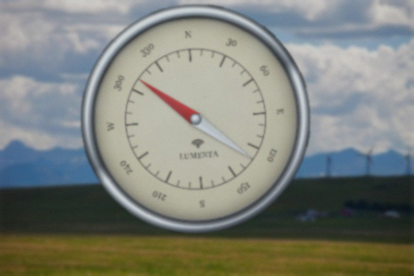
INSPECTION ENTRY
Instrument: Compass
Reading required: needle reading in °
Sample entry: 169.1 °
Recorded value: 310 °
